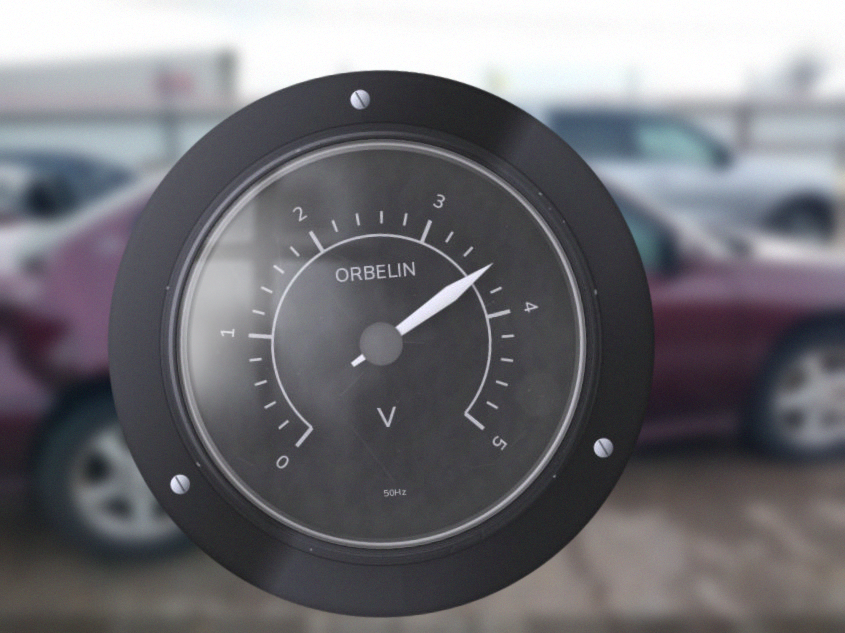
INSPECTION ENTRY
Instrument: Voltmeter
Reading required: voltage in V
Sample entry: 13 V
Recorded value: 3.6 V
